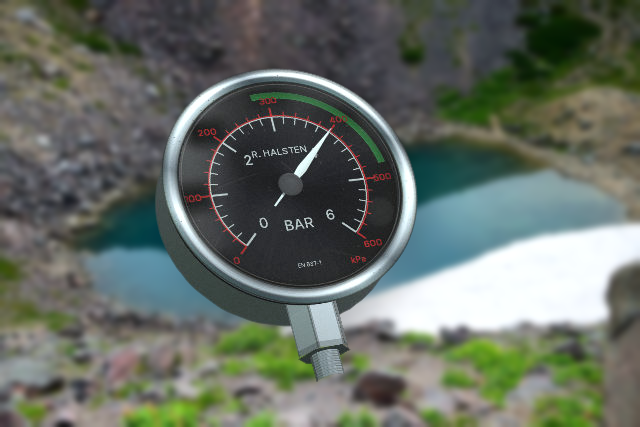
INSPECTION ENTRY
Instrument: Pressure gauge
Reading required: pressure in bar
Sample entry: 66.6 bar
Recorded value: 4 bar
